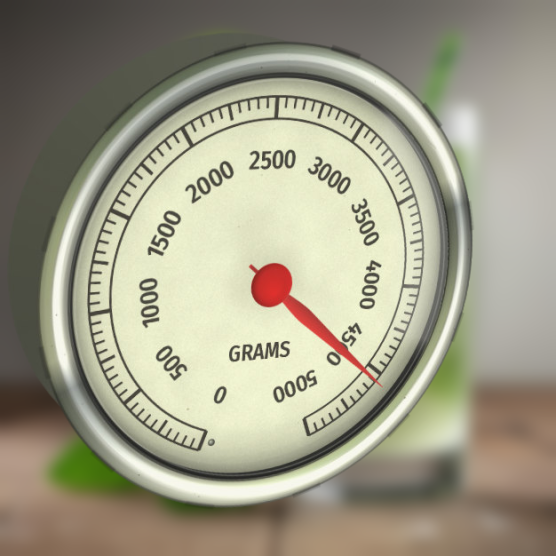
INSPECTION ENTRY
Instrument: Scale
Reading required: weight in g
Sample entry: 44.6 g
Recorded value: 4550 g
